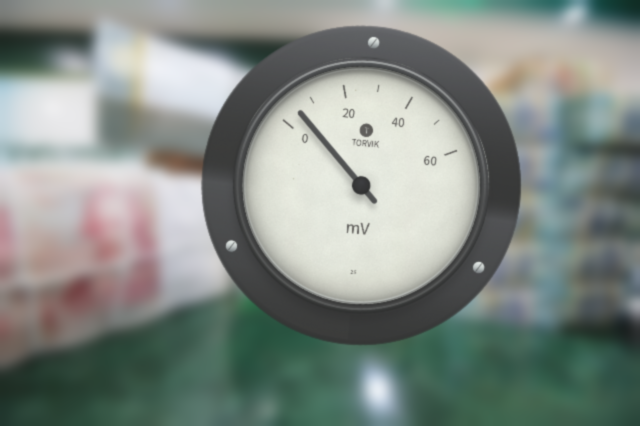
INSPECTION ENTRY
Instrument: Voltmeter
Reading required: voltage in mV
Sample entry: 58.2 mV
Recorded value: 5 mV
